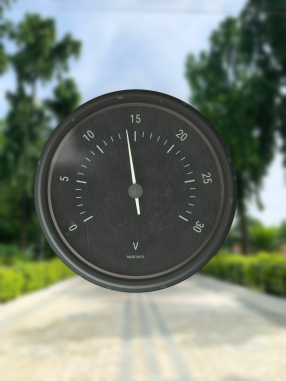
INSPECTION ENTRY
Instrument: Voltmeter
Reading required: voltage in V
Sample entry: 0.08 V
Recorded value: 14 V
